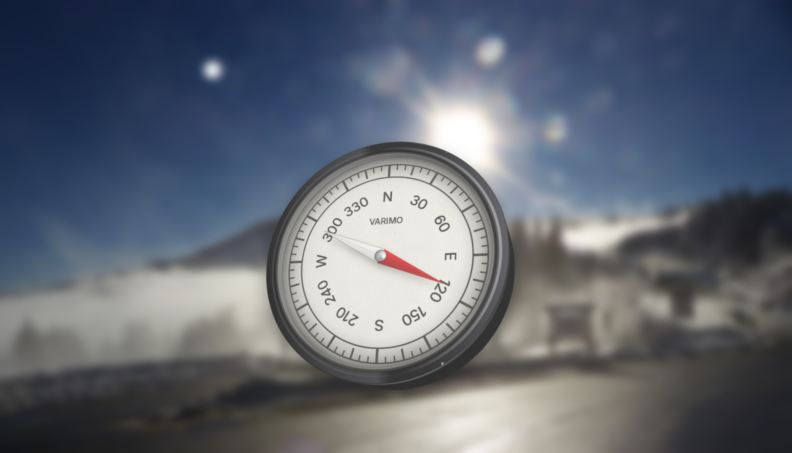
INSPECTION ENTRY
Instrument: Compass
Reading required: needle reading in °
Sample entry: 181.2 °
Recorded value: 115 °
